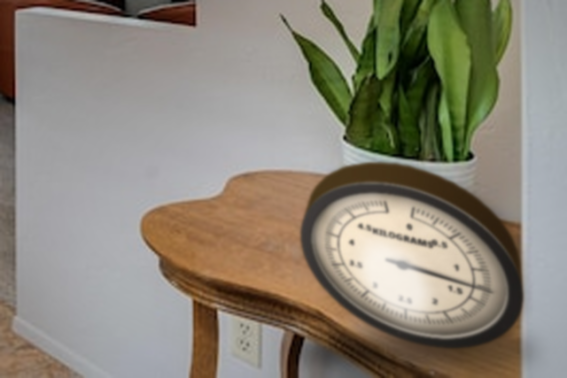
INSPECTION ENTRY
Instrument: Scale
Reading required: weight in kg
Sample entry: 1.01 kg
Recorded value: 1.25 kg
